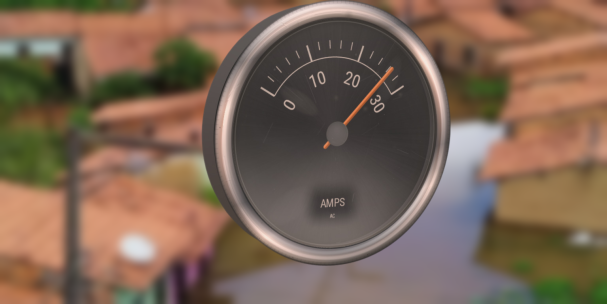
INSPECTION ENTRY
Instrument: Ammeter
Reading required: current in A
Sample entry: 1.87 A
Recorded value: 26 A
